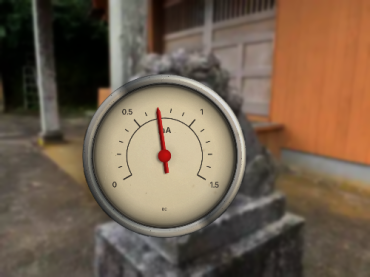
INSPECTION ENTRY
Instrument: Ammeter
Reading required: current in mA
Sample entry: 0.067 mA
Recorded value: 0.7 mA
